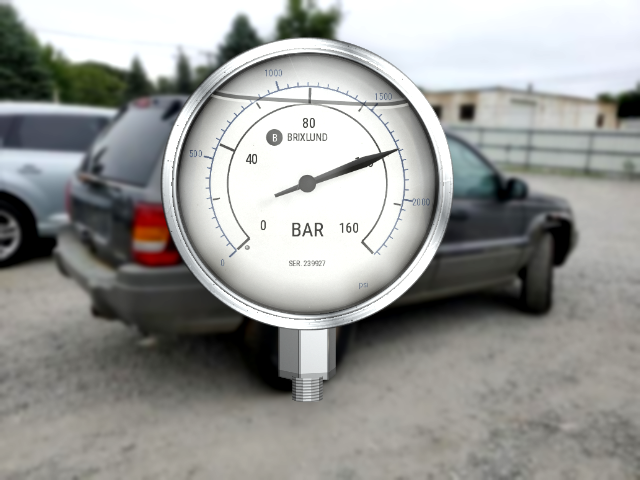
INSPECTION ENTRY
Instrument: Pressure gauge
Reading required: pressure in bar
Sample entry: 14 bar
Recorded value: 120 bar
